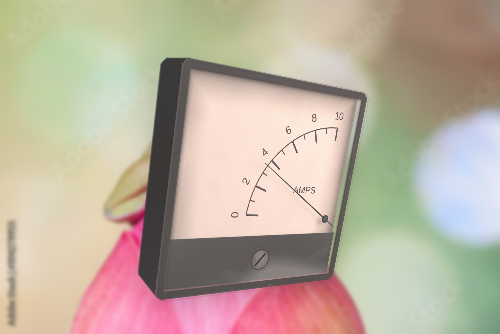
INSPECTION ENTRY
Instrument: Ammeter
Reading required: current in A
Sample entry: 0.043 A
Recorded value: 3.5 A
